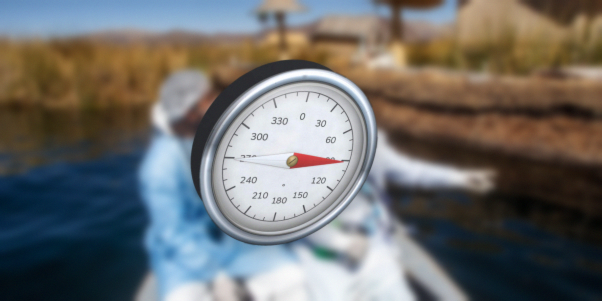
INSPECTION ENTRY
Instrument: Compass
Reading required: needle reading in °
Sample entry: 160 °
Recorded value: 90 °
